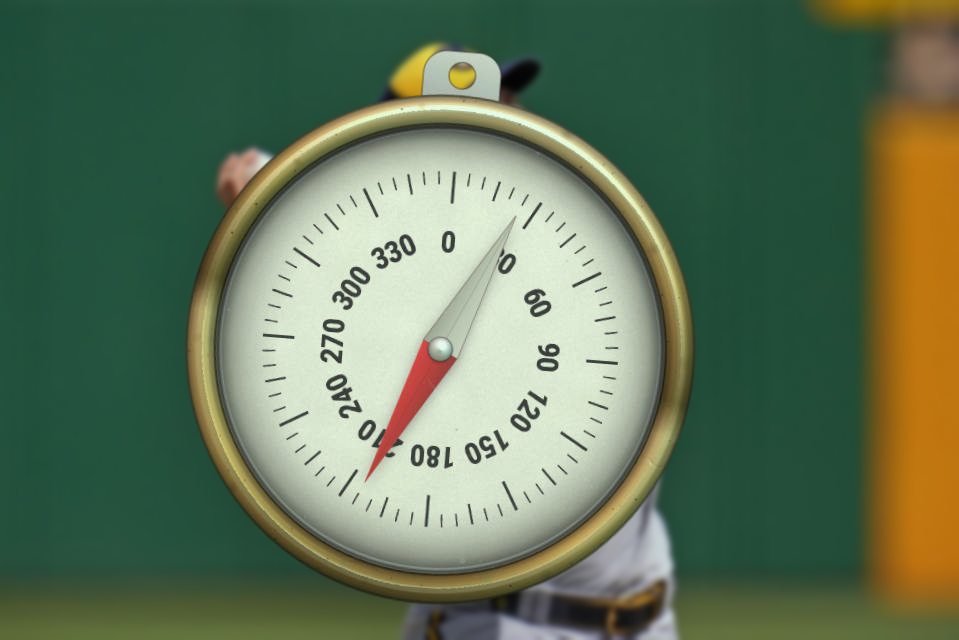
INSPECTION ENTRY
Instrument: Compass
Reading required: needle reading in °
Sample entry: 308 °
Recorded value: 205 °
